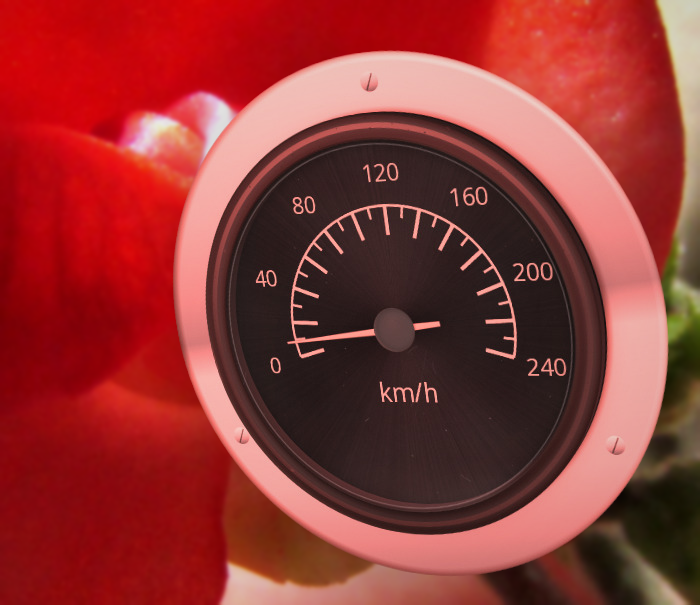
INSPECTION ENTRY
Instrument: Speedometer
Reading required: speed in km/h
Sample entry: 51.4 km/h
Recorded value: 10 km/h
